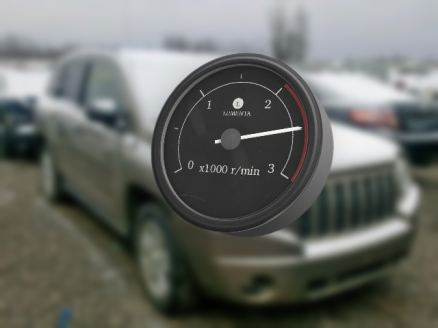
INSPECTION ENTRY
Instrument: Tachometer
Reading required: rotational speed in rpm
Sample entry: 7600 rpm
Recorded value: 2500 rpm
